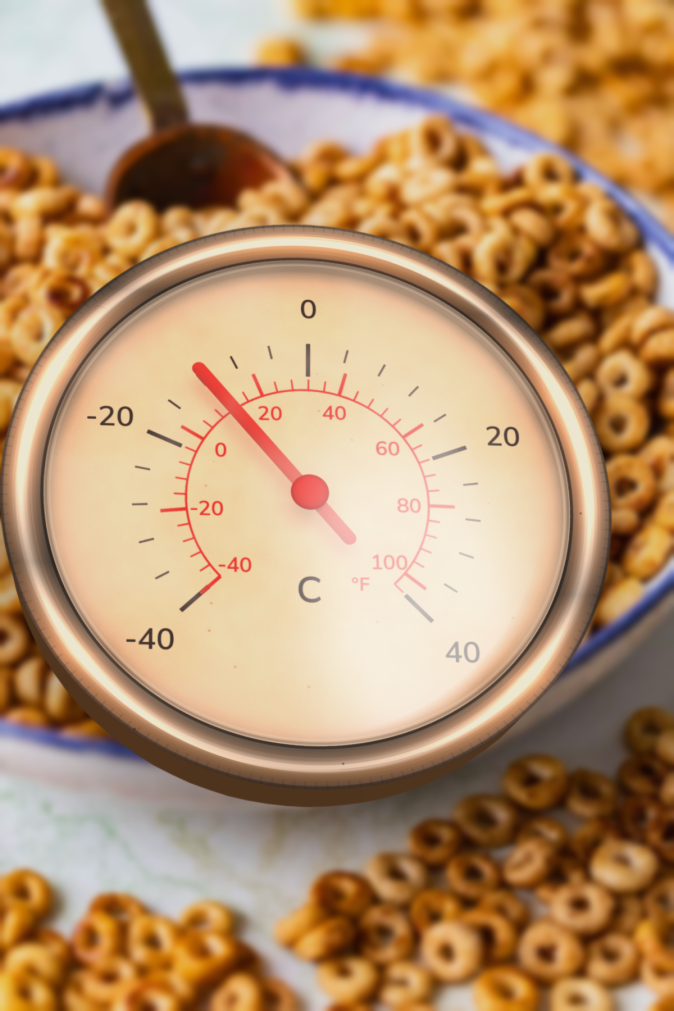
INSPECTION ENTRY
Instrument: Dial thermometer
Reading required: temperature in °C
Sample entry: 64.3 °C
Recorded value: -12 °C
